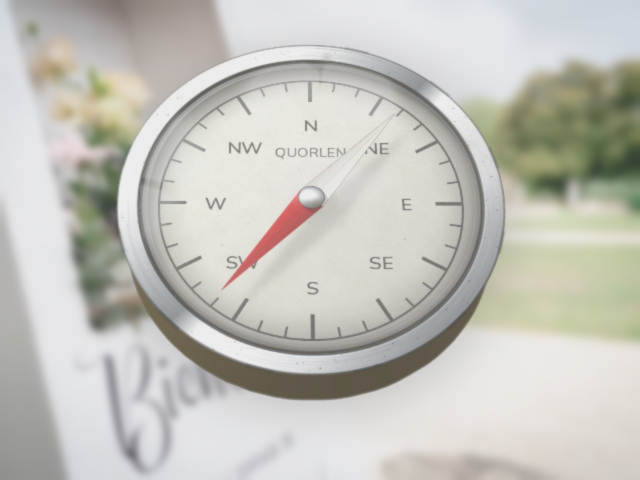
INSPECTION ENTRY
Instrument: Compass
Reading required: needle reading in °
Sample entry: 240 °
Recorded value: 220 °
